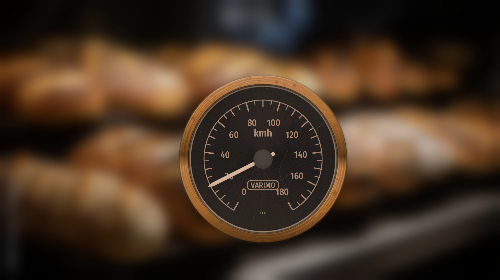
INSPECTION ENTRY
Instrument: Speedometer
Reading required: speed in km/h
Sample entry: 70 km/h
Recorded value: 20 km/h
